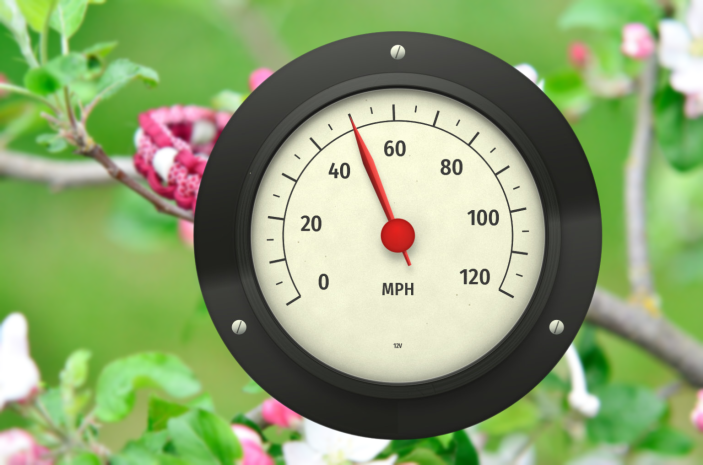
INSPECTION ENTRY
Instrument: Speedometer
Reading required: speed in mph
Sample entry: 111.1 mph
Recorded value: 50 mph
